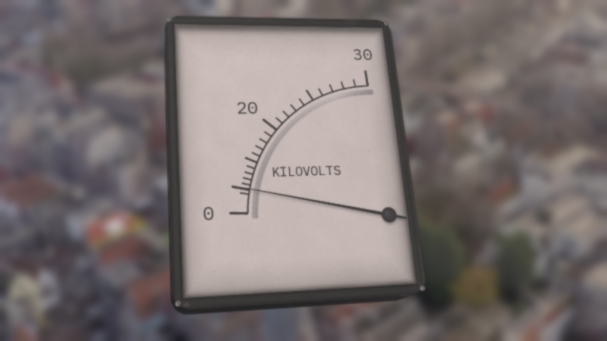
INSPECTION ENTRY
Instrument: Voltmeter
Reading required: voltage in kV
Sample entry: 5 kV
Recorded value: 10 kV
